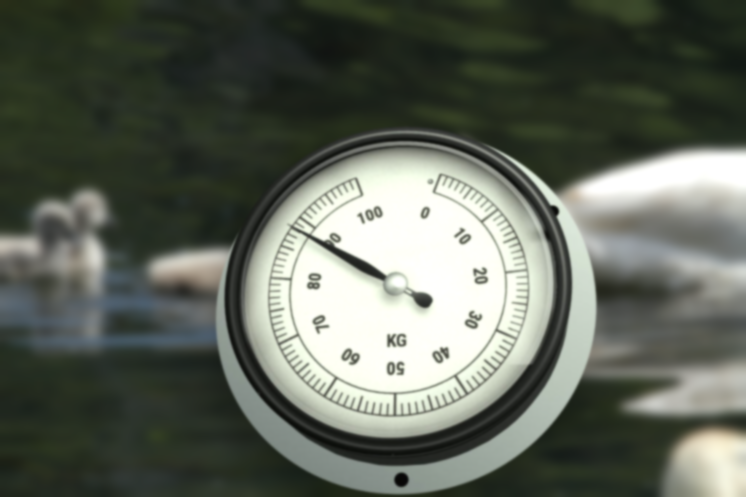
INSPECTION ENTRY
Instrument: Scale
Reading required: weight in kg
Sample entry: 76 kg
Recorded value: 88 kg
